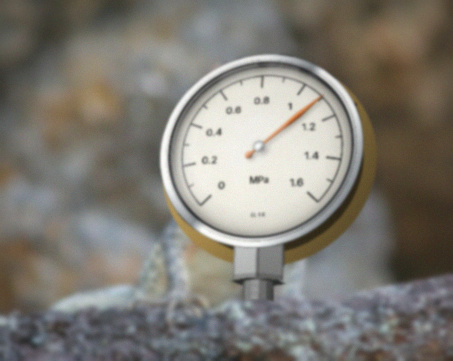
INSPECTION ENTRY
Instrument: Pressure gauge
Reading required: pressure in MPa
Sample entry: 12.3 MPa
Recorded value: 1.1 MPa
